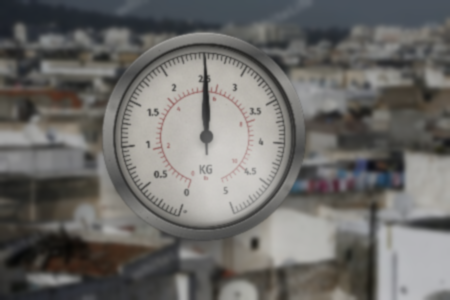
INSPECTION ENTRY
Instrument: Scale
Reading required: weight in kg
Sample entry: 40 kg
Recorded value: 2.5 kg
